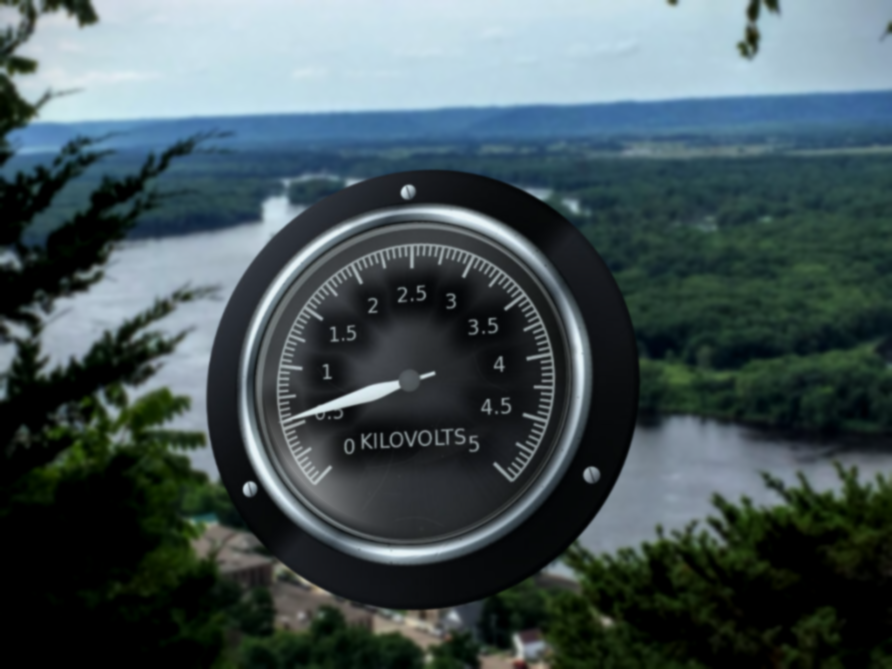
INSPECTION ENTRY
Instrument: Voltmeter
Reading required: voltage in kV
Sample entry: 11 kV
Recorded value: 0.55 kV
